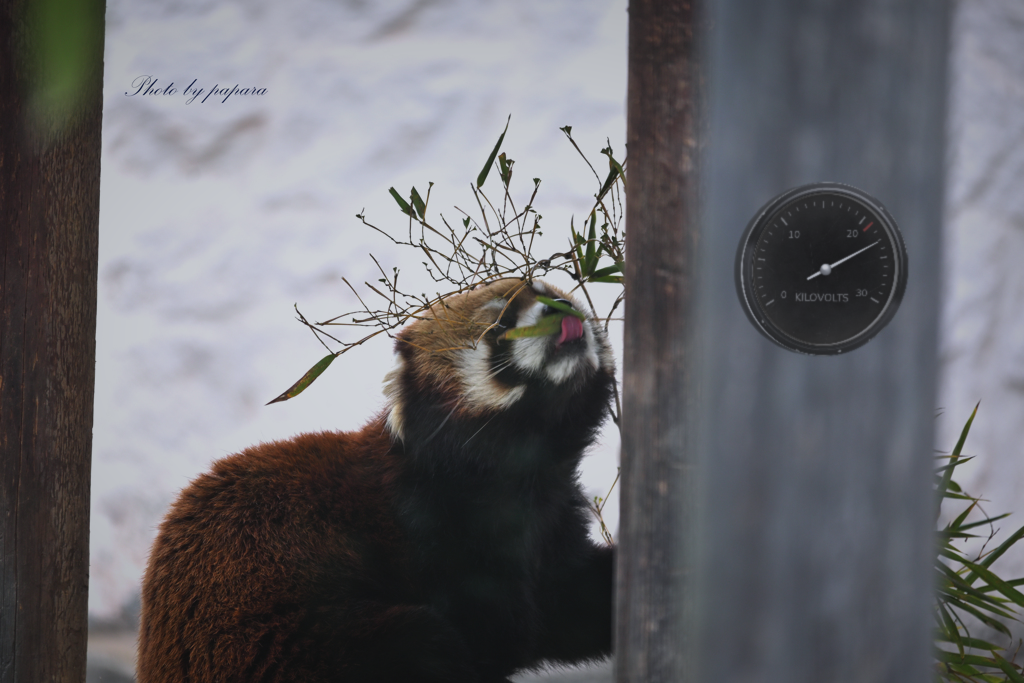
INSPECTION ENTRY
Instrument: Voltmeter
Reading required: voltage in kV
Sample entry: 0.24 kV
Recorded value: 23 kV
